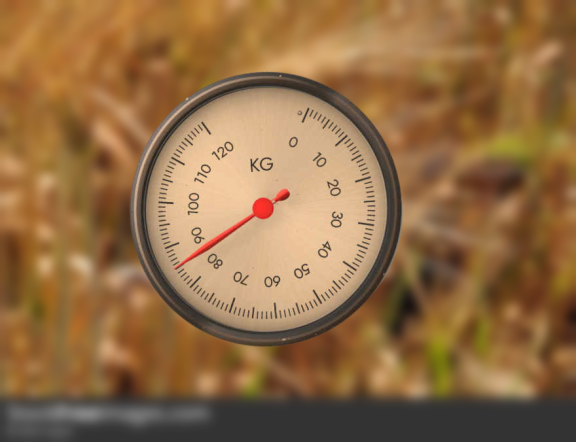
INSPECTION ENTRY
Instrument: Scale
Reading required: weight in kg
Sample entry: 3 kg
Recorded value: 85 kg
